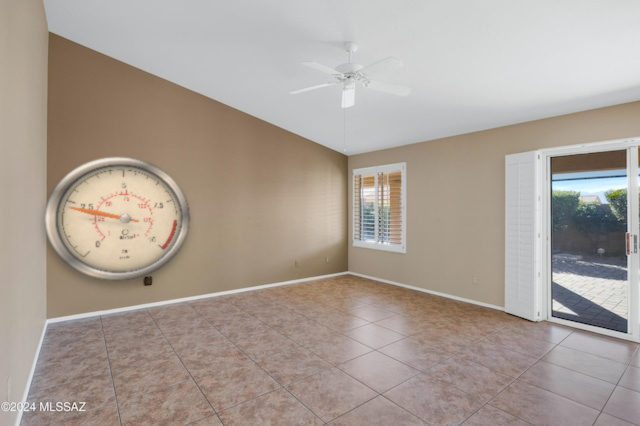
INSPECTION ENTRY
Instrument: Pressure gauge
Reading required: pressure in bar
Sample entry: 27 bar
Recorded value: 2.25 bar
